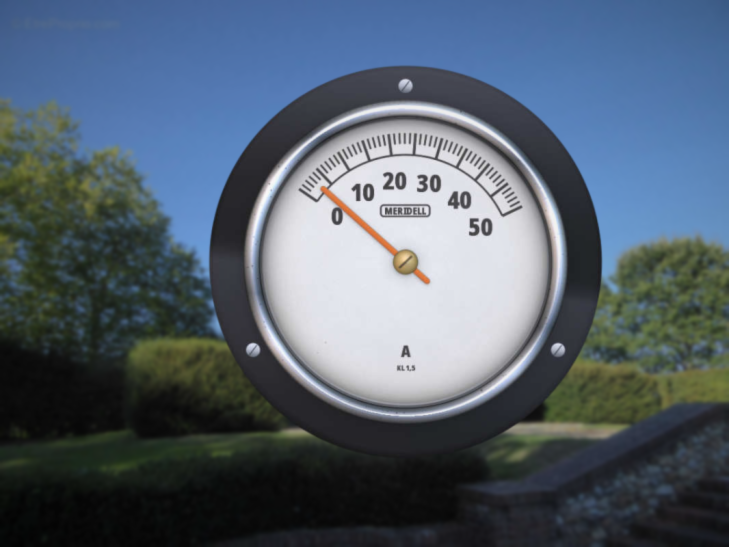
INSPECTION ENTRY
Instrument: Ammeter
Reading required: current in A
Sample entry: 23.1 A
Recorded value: 3 A
